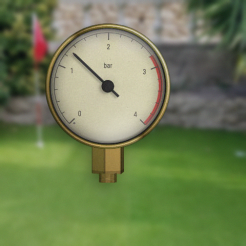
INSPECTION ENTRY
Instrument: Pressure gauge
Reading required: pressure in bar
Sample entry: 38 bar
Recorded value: 1.3 bar
